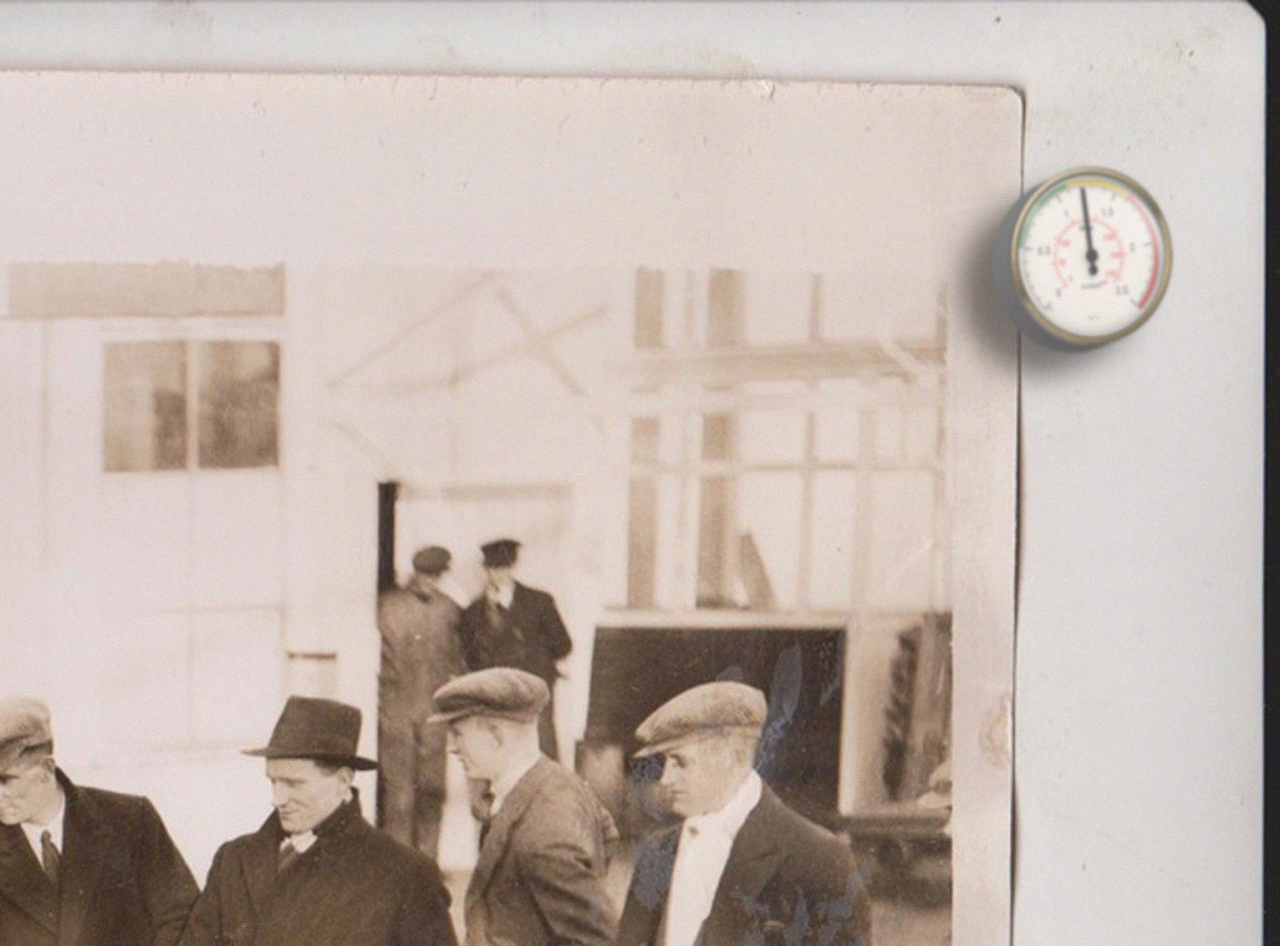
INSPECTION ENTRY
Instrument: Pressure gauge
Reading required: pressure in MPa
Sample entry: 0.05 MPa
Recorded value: 1.2 MPa
